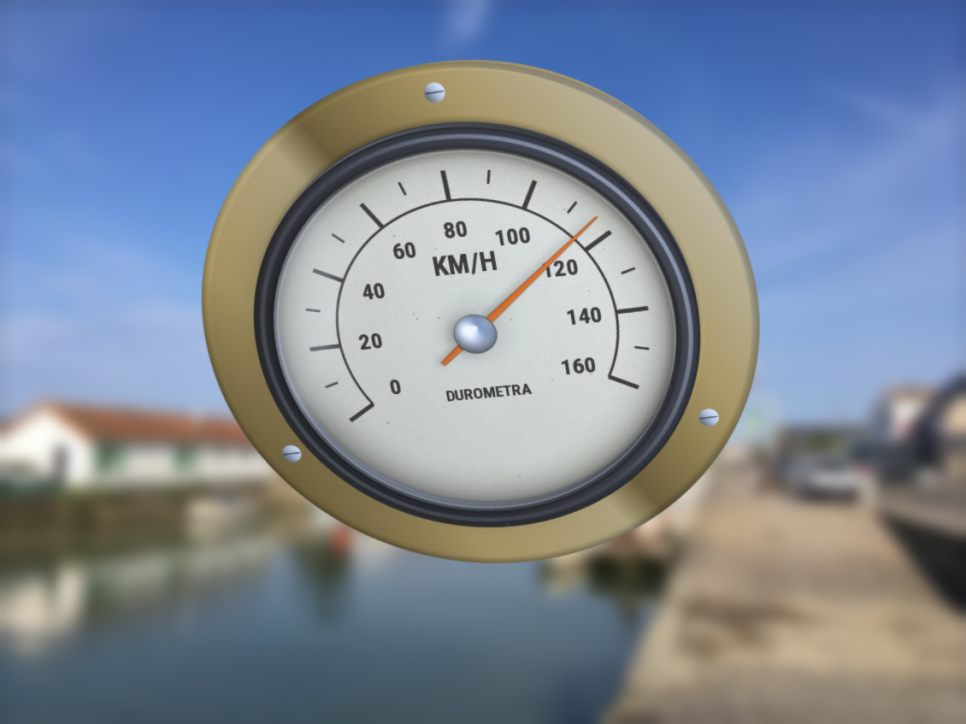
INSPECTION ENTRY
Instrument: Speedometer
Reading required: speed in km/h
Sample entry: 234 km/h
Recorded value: 115 km/h
